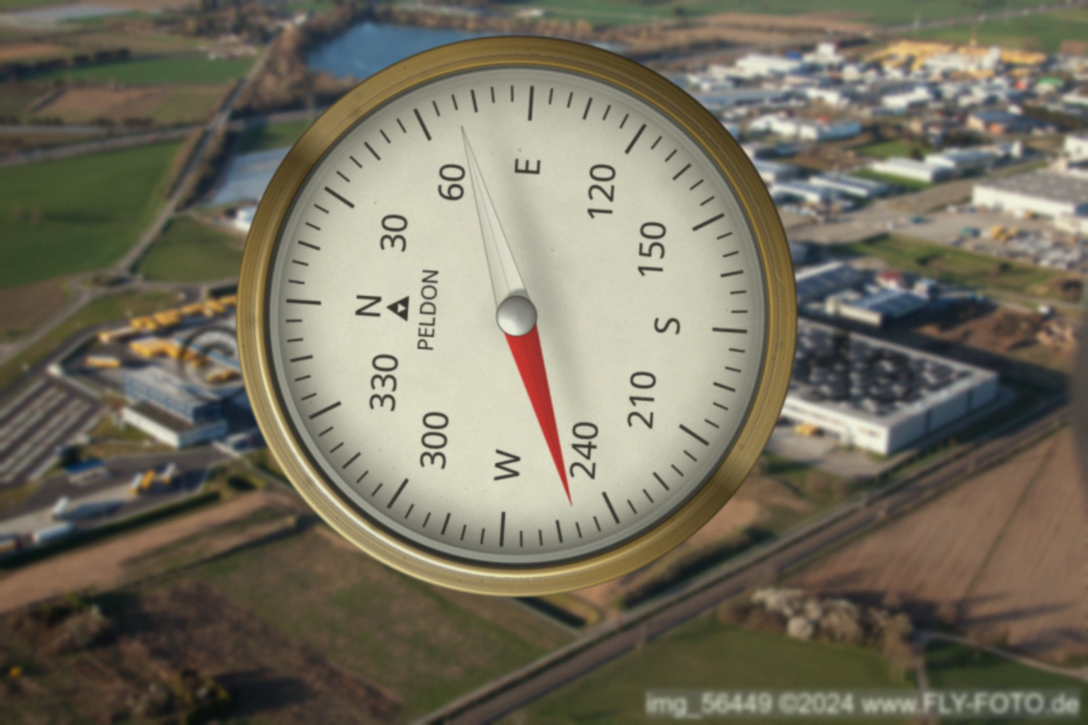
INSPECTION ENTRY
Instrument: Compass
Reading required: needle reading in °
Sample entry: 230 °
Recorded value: 250 °
